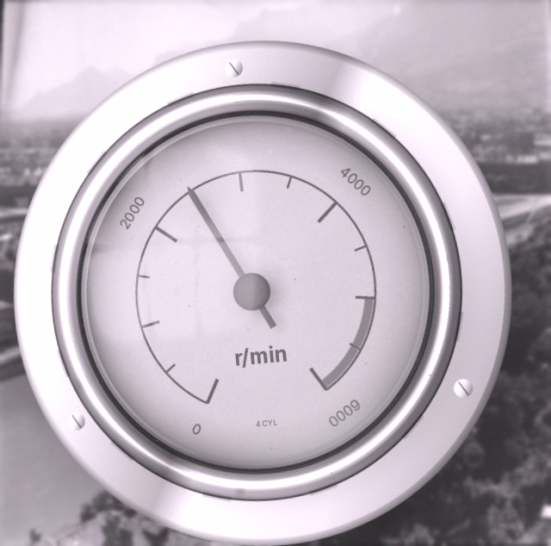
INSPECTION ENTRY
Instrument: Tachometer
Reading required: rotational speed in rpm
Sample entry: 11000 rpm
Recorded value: 2500 rpm
